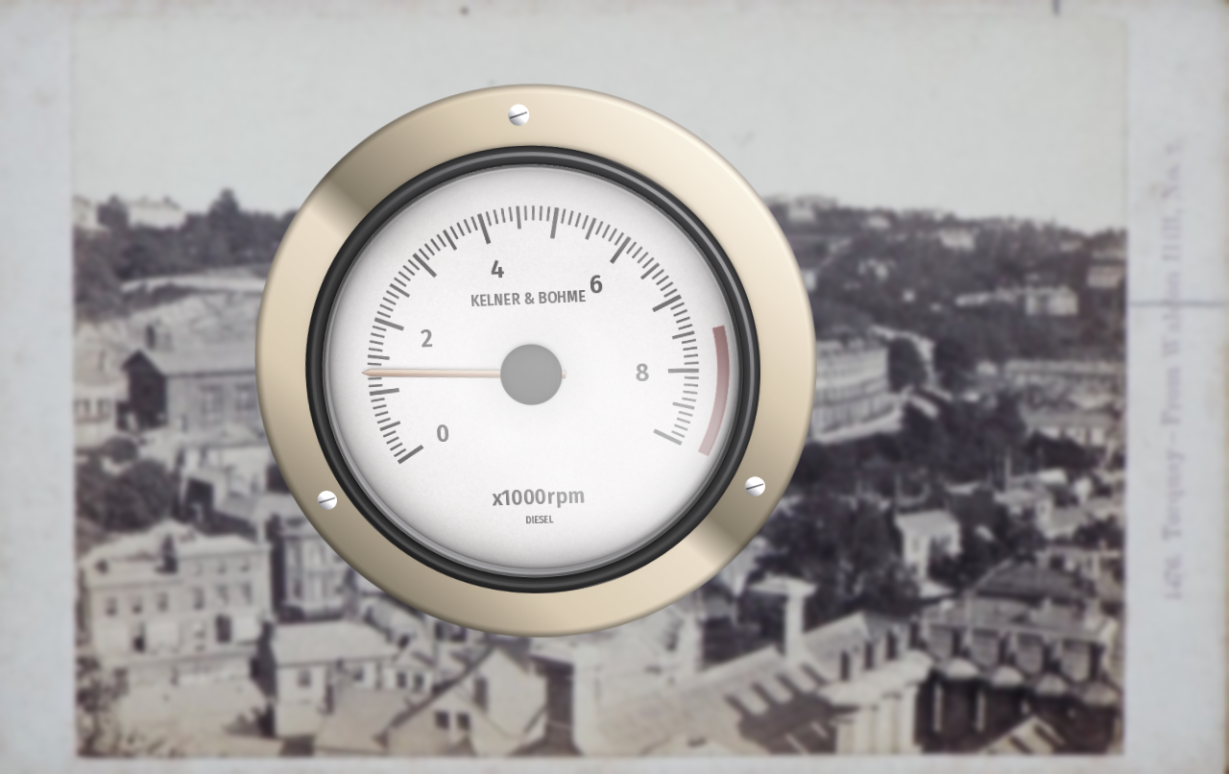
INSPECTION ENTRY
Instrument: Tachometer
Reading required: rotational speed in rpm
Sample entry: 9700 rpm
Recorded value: 1300 rpm
